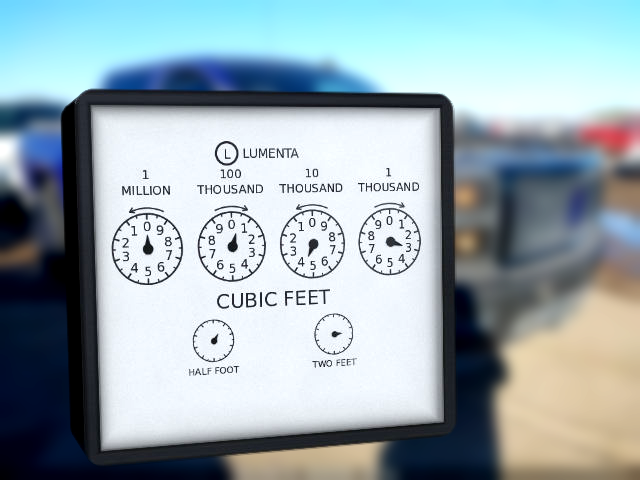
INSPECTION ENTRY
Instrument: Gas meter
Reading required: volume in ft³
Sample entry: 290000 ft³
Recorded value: 4300 ft³
